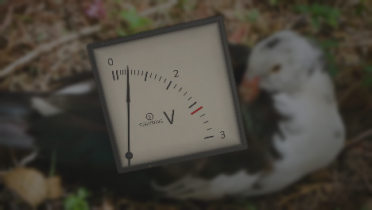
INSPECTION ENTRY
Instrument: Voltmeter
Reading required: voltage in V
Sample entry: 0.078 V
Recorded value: 1 V
